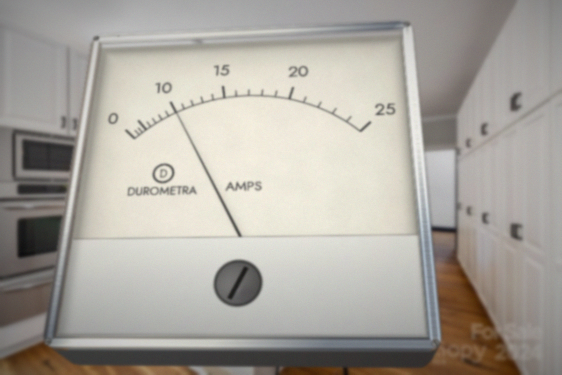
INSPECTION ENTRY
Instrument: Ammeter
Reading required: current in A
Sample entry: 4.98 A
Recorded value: 10 A
